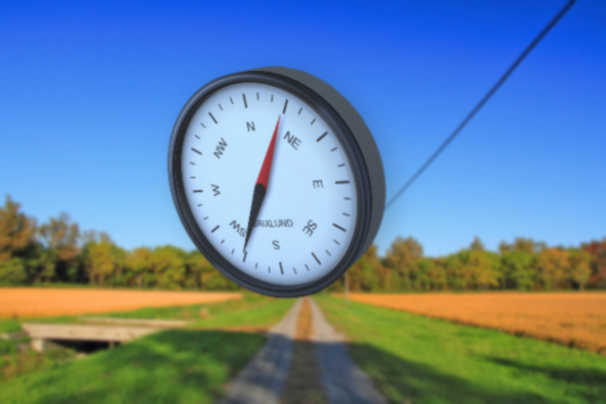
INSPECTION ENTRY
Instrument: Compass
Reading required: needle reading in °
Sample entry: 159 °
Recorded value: 30 °
